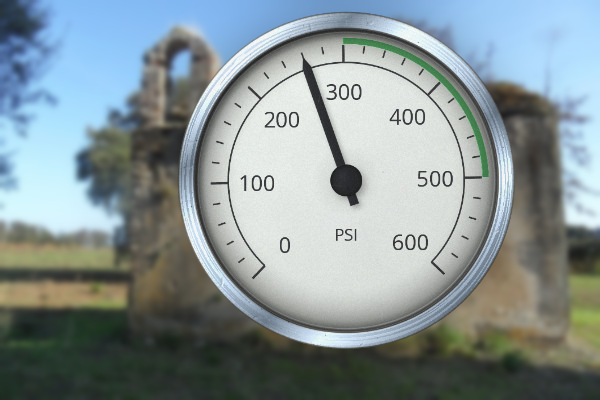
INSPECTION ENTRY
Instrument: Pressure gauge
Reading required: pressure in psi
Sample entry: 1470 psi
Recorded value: 260 psi
